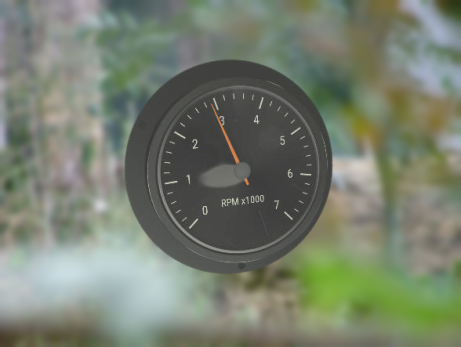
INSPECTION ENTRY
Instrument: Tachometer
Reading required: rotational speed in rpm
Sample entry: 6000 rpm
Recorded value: 2900 rpm
